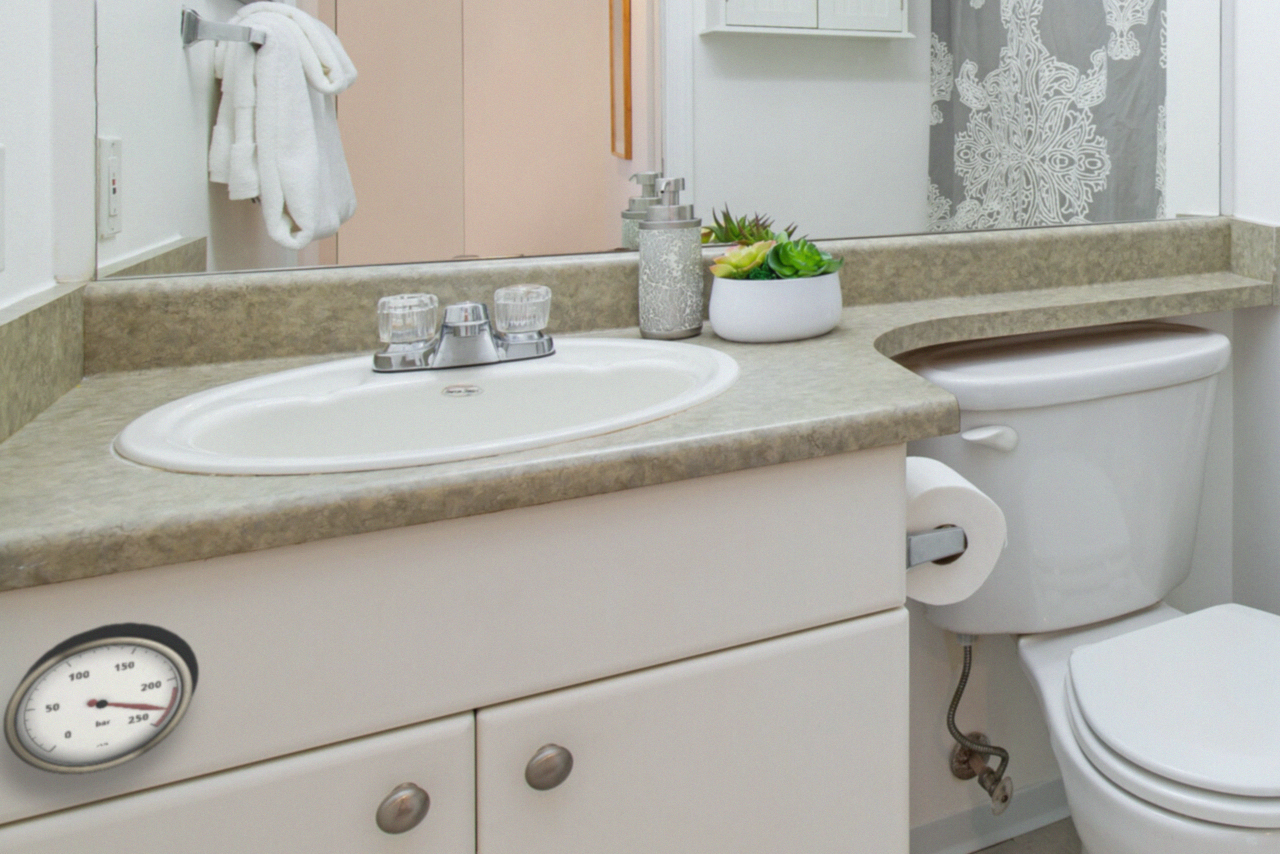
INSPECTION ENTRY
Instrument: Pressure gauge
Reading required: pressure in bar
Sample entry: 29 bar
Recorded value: 230 bar
